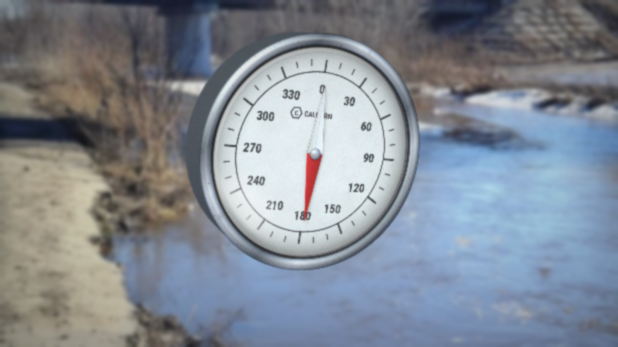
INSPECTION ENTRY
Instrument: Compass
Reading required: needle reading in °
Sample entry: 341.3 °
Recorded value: 180 °
